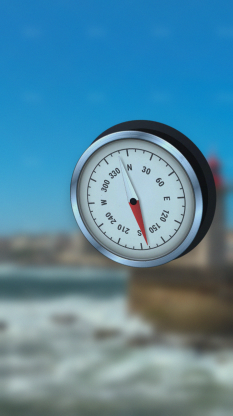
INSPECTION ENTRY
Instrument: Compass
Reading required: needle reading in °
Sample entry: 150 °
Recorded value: 170 °
